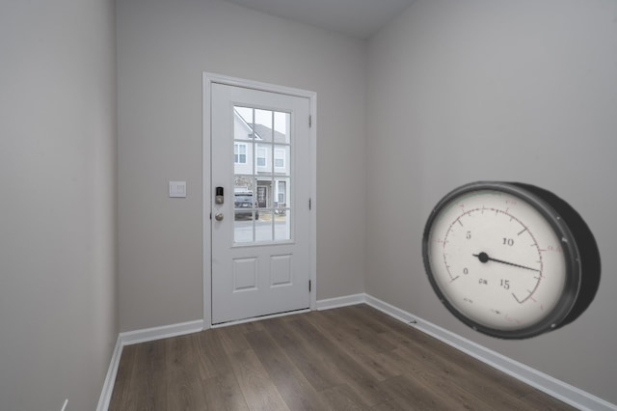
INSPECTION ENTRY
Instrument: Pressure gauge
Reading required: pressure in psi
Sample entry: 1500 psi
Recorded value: 12.5 psi
